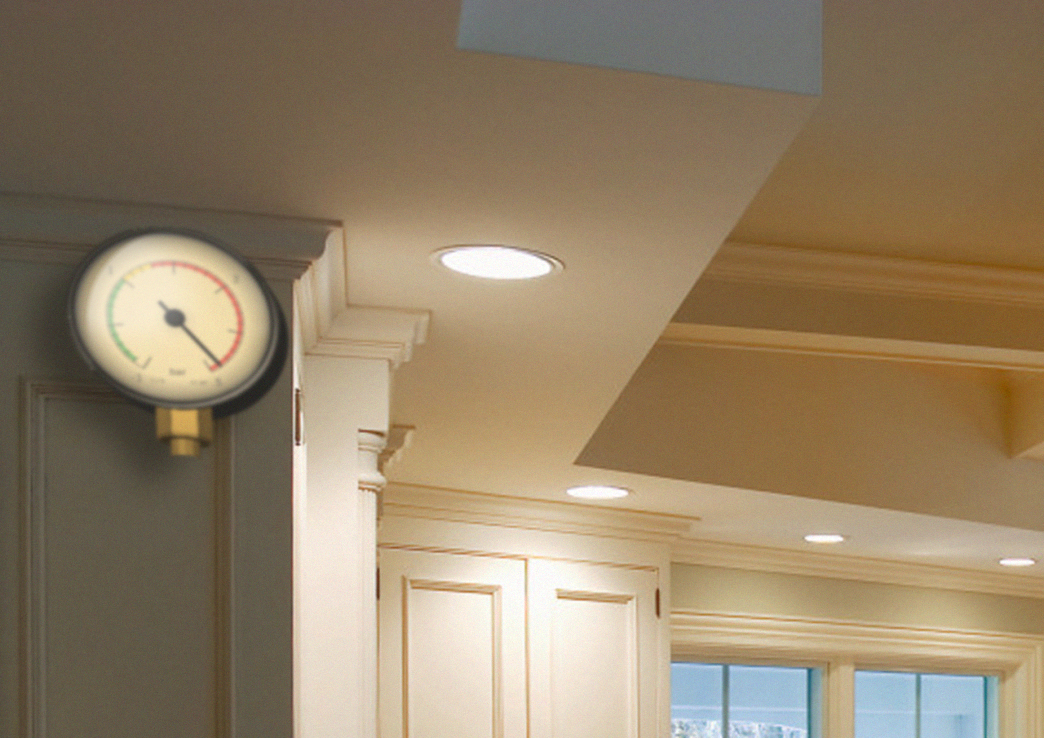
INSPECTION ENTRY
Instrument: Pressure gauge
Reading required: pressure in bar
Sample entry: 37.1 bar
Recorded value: 4.8 bar
